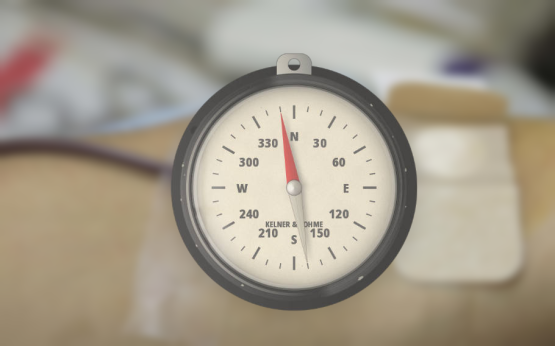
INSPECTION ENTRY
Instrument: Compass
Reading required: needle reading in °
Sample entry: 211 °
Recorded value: 350 °
